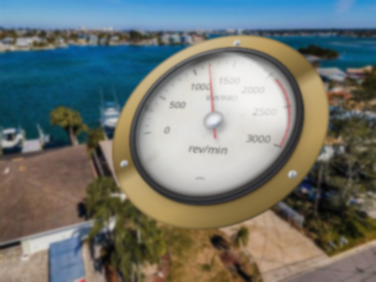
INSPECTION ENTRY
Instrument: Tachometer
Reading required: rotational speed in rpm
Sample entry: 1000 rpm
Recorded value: 1200 rpm
